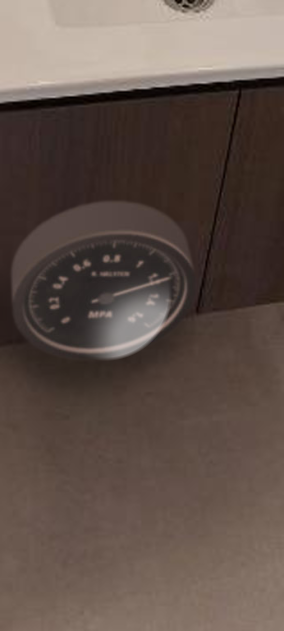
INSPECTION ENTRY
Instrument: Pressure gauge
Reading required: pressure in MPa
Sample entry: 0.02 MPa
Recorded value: 1.2 MPa
